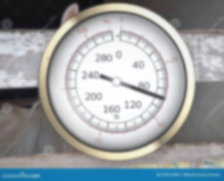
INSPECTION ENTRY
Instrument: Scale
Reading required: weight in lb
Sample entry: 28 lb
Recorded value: 90 lb
